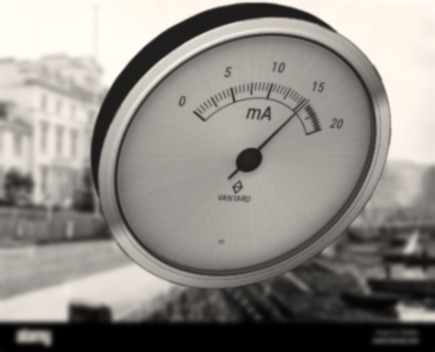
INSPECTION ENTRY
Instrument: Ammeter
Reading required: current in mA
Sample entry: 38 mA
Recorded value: 15 mA
